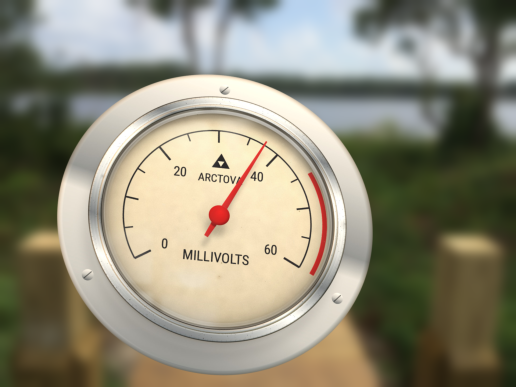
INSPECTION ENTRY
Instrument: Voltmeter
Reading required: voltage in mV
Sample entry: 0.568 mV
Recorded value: 37.5 mV
